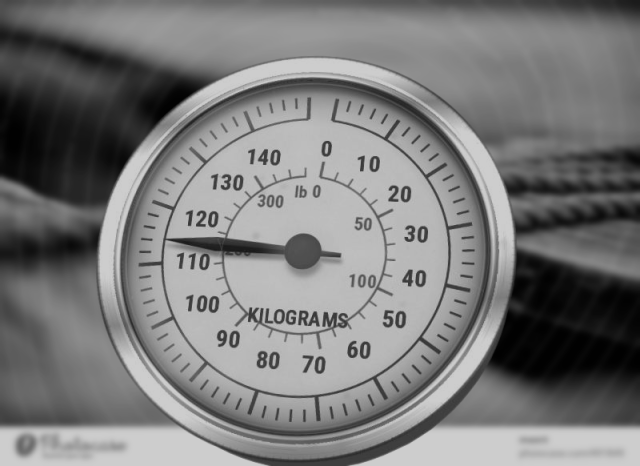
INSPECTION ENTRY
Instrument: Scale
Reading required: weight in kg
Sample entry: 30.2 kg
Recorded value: 114 kg
